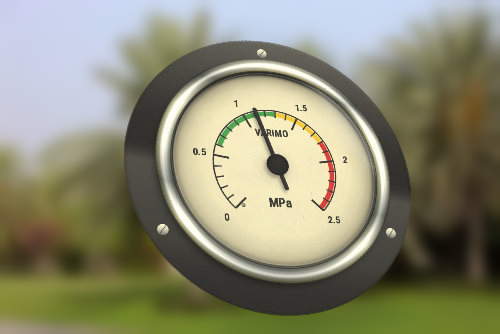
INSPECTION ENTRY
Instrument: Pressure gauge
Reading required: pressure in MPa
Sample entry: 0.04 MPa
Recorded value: 1.1 MPa
